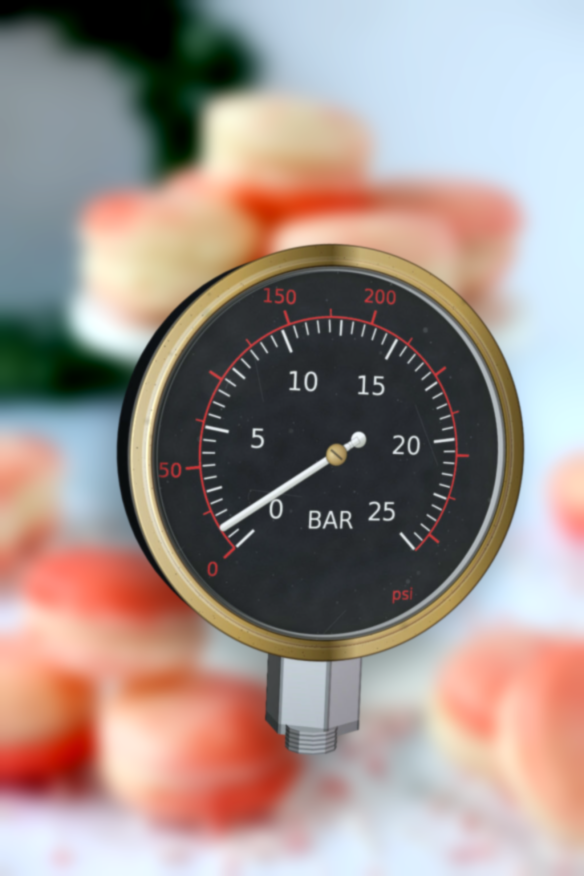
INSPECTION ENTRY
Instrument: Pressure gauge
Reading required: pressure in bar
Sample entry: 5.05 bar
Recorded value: 1 bar
